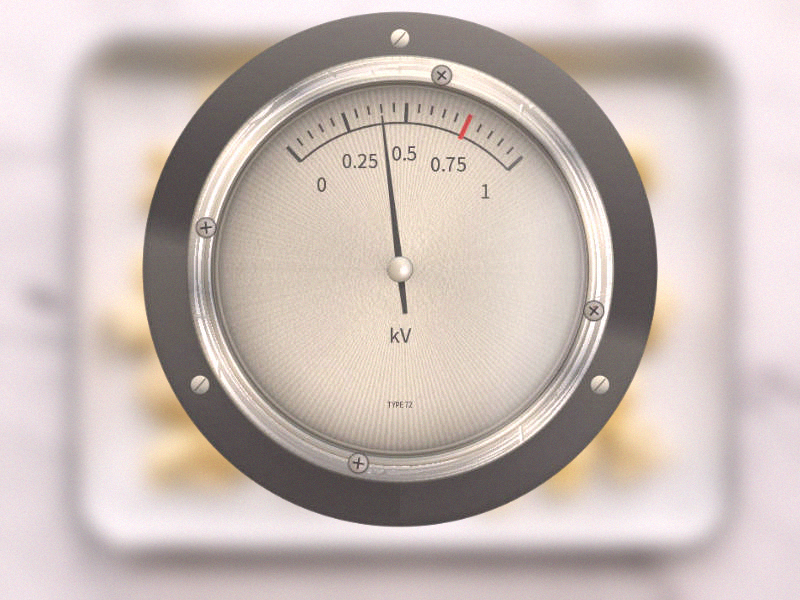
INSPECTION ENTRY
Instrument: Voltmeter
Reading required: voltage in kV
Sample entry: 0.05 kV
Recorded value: 0.4 kV
